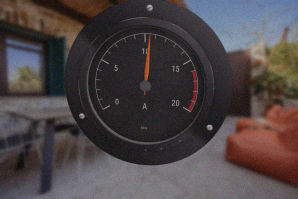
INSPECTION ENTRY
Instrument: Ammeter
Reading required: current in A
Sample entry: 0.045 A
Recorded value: 10.5 A
